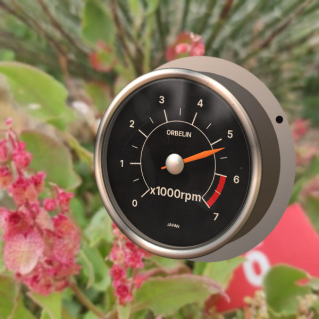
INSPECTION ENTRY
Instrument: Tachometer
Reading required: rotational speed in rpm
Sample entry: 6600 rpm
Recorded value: 5250 rpm
